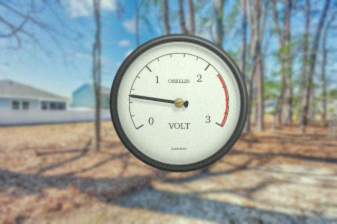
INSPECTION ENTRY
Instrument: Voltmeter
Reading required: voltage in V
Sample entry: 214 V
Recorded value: 0.5 V
